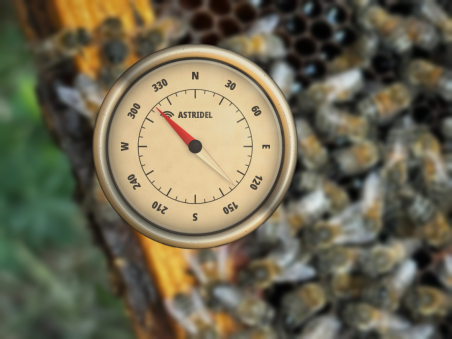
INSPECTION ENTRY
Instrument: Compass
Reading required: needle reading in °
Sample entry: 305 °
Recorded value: 315 °
